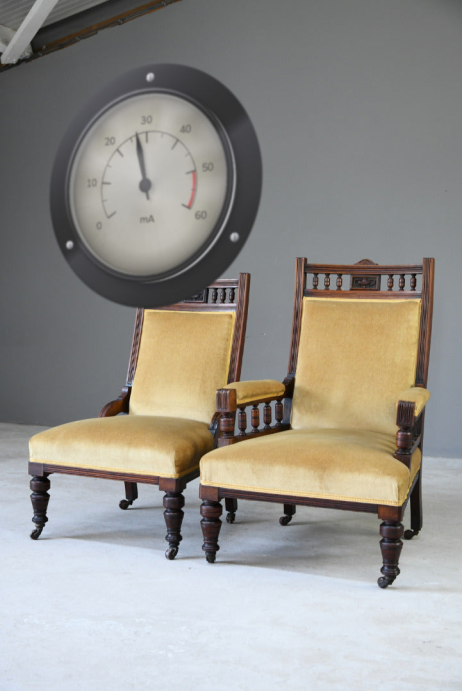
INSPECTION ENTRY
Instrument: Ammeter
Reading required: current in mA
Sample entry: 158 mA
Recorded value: 27.5 mA
